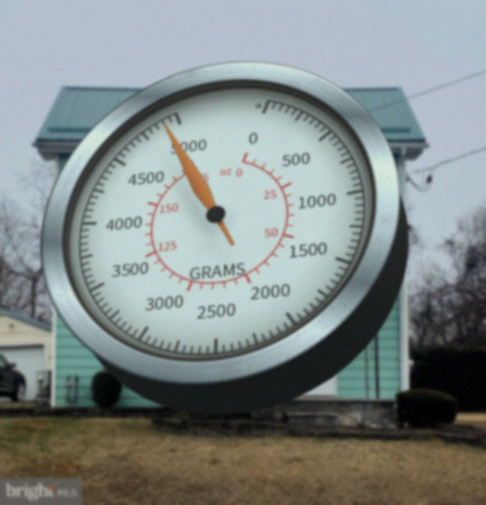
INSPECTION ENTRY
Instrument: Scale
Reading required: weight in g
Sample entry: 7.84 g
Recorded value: 4900 g
